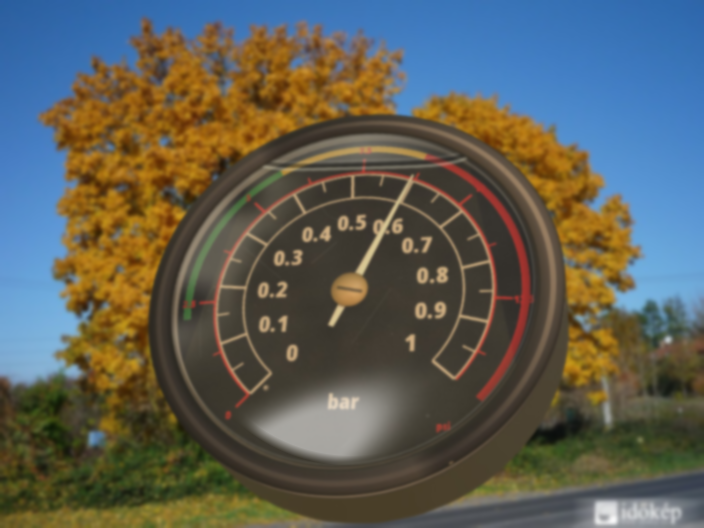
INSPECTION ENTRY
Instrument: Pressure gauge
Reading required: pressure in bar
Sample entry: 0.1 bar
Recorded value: 0.6 bar
